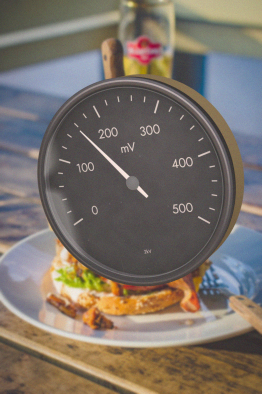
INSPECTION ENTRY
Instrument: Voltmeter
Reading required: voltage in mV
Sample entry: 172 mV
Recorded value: 160 mV
